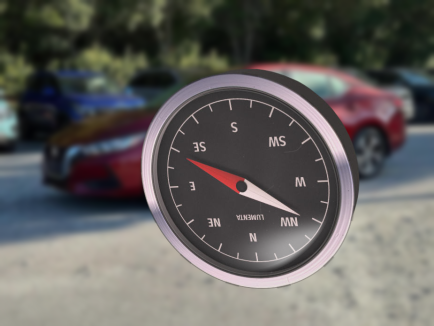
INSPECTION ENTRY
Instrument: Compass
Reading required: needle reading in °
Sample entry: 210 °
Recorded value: 120 °
